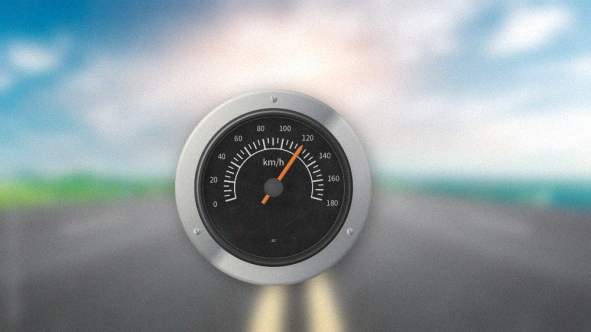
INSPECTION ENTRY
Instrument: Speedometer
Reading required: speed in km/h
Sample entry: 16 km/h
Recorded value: 120 km/h
